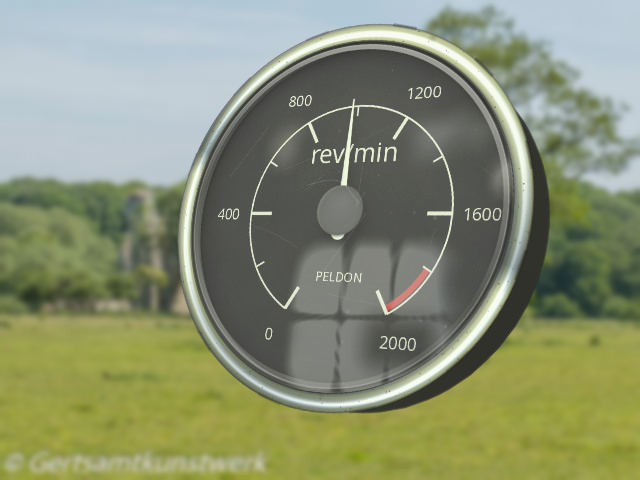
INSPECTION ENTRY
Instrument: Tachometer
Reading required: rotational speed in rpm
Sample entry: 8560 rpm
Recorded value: 1000 rpm
